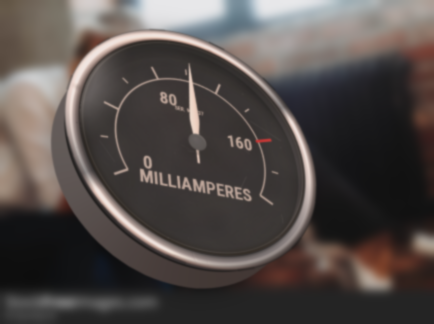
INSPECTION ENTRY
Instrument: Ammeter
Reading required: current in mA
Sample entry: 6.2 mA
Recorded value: 100 mA
